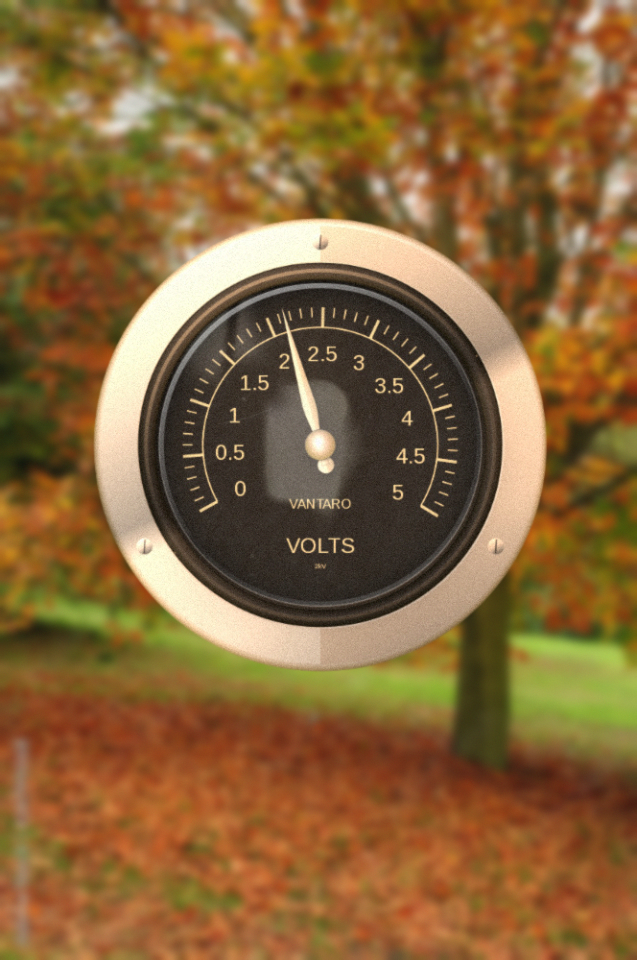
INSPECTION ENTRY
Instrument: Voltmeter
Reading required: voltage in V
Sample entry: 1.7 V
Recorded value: 2.15 V
